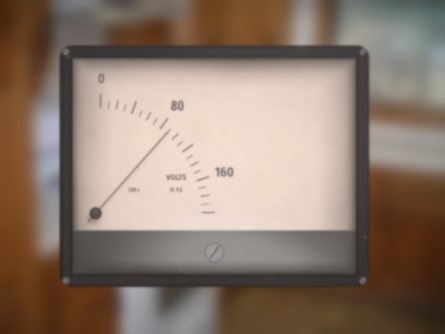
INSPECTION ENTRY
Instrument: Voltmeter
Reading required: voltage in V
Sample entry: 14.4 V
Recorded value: 90 V
